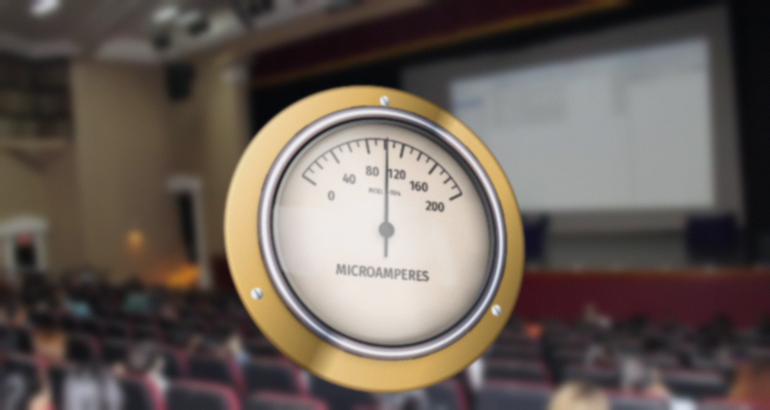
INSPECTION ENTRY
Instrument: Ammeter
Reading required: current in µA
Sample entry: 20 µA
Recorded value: 100 µA
